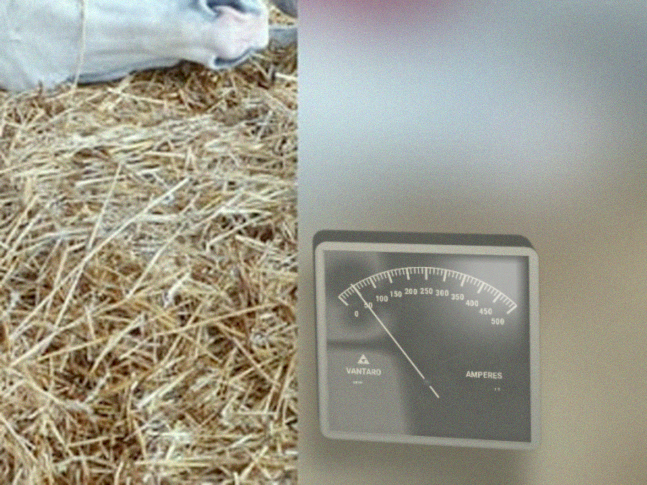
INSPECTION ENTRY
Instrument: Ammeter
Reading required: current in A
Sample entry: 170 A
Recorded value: 50 A
